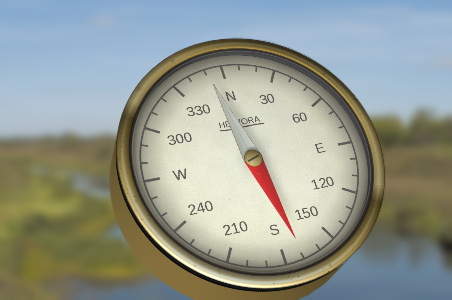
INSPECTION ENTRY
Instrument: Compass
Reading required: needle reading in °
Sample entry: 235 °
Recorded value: 170 °
